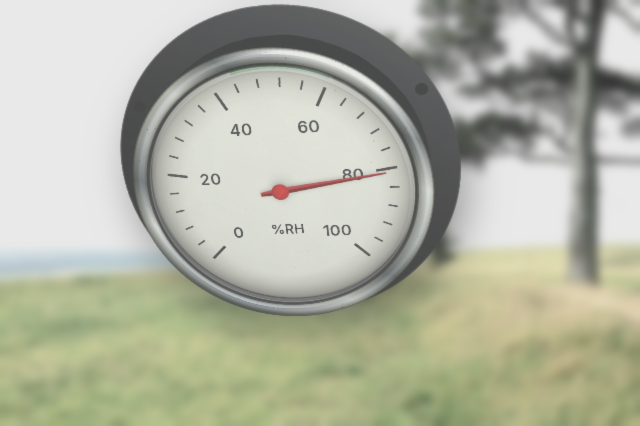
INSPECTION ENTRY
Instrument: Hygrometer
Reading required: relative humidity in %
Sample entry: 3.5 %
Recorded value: 80 %
